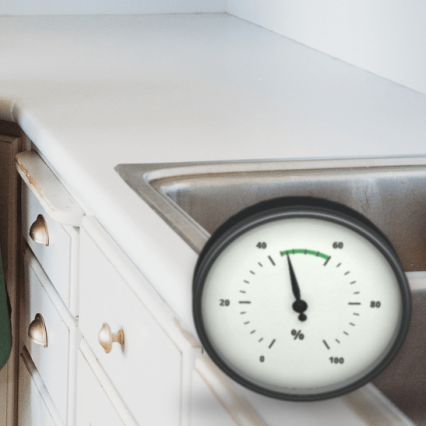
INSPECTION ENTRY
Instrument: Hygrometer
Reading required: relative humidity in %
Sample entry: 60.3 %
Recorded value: 46 %
